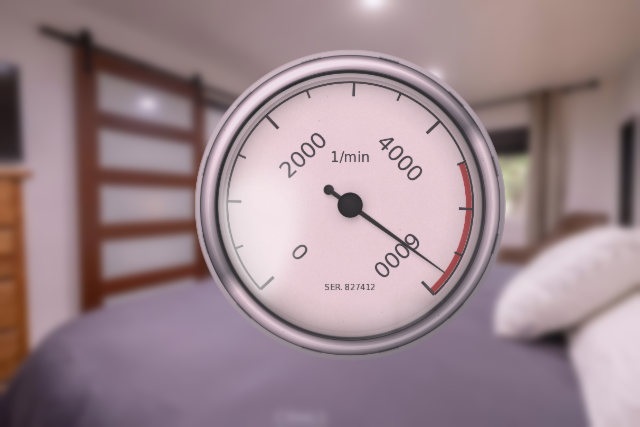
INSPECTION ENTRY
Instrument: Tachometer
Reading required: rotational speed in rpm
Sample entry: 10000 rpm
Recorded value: 5750 rpm
